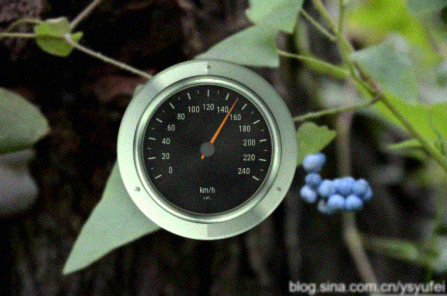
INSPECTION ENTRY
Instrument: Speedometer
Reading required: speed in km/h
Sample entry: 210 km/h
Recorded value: 150 km/h
